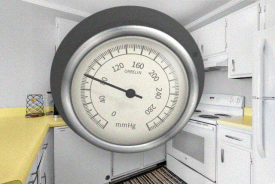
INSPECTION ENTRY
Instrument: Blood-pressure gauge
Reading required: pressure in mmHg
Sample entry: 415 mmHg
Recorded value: 80 mmHg
